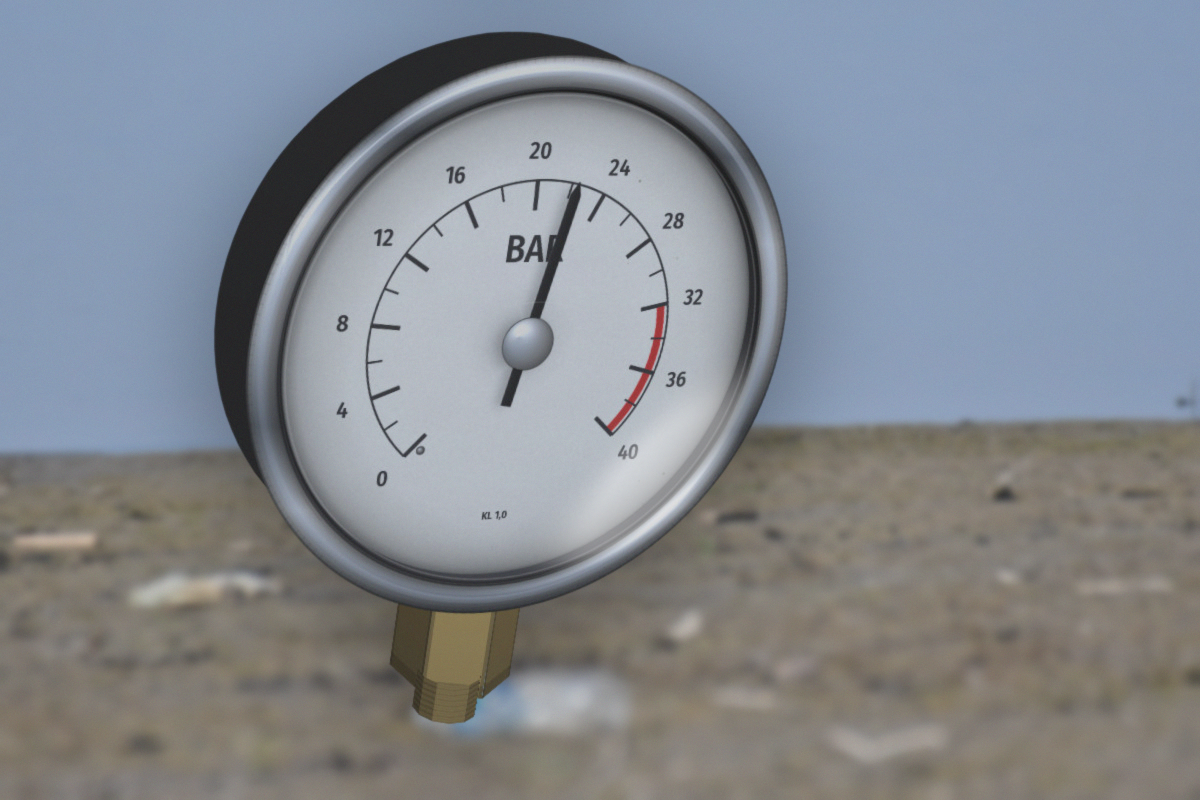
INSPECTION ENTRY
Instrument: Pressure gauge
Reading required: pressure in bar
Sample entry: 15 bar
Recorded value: 22 bar
